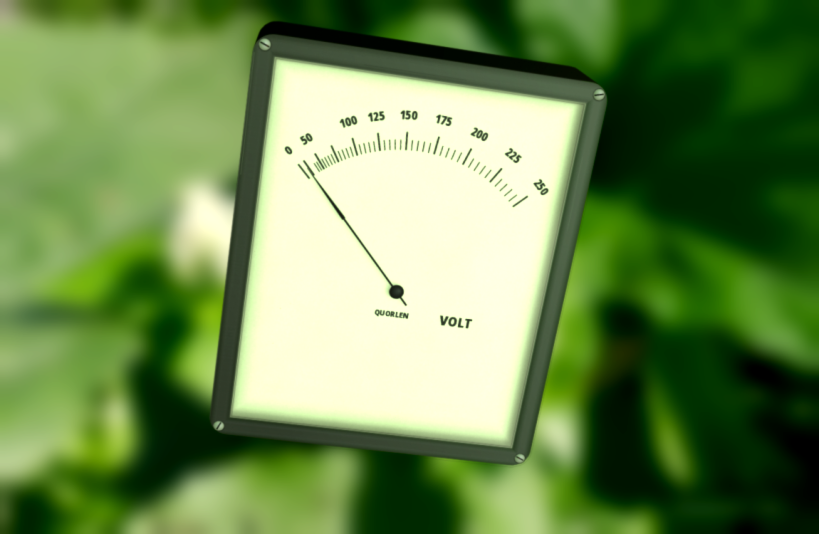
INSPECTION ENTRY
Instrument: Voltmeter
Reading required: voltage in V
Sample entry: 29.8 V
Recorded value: 25 V
